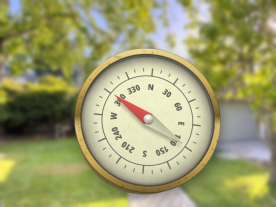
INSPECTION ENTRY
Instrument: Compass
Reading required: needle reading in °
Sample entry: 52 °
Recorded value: 300 °
